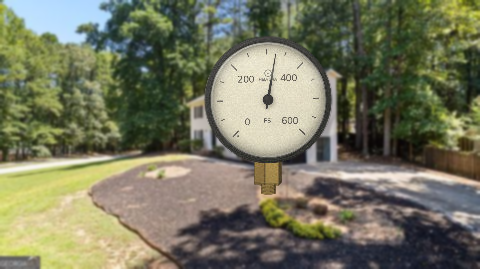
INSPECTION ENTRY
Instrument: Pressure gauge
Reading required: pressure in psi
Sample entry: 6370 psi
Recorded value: 325 psi
